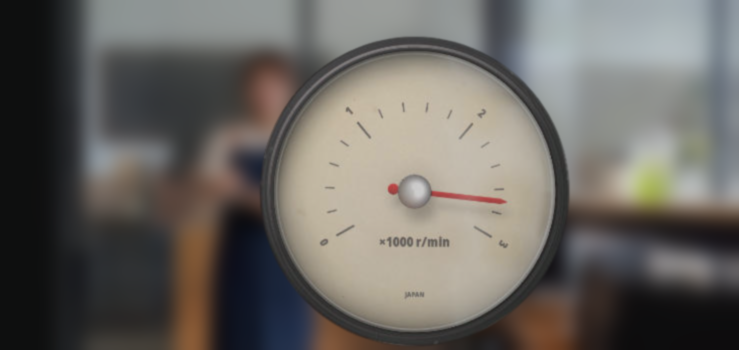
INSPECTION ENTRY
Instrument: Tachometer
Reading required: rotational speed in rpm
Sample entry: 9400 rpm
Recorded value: 2700 rpm
